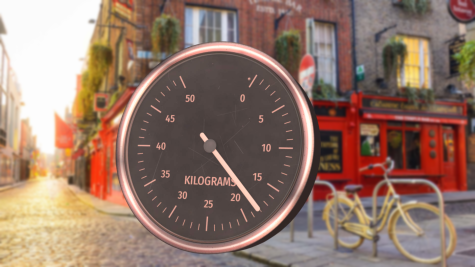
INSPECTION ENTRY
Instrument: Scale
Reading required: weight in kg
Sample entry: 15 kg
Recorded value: 18 kg
